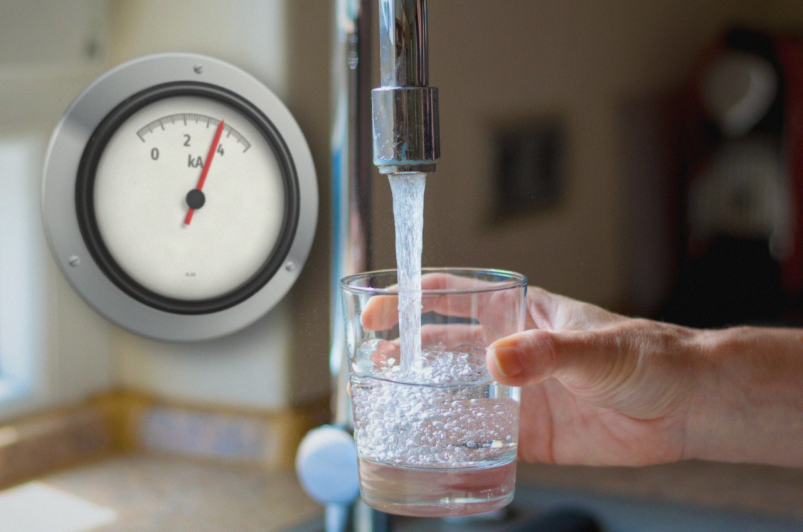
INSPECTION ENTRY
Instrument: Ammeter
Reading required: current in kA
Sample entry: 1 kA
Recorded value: 3.5 kA
